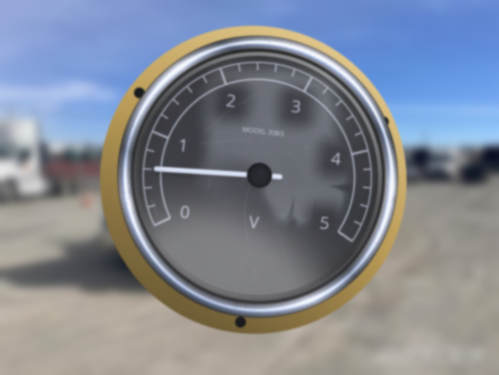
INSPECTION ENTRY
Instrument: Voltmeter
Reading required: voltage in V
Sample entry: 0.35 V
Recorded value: 0.6 V
